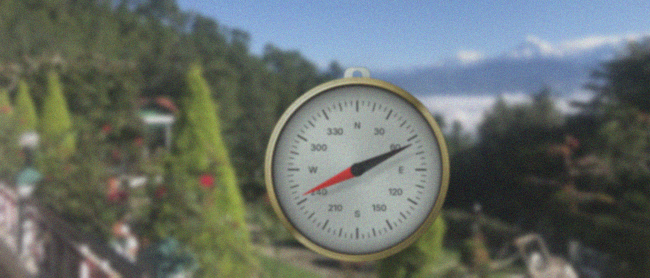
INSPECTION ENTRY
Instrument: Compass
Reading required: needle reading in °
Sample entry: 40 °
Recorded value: 245 °
